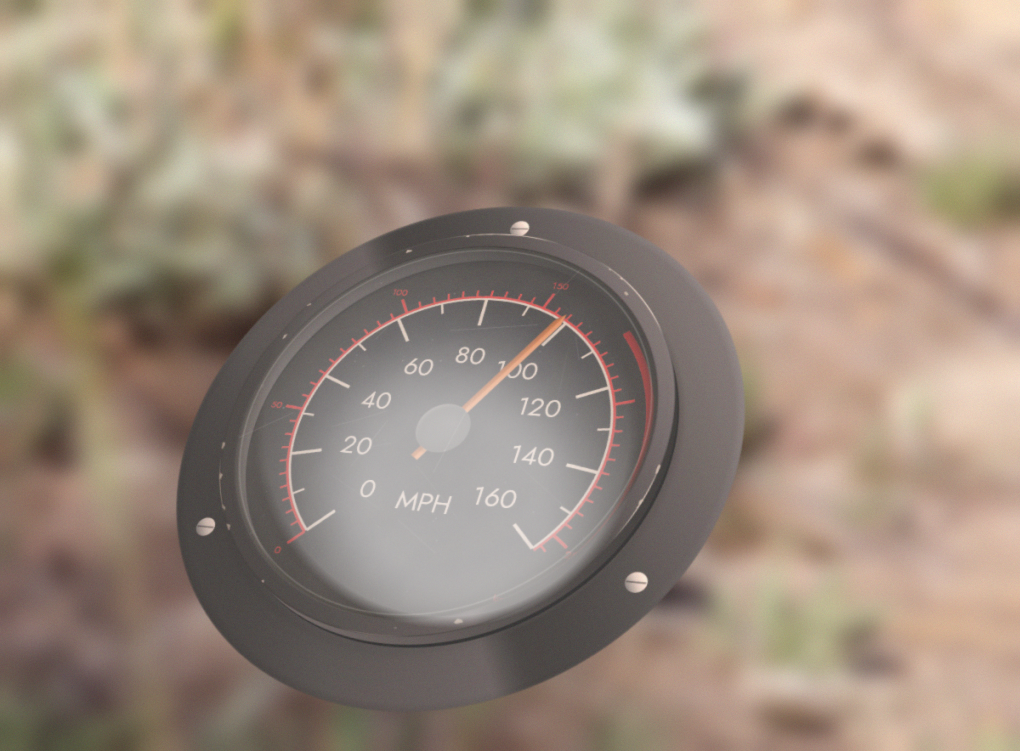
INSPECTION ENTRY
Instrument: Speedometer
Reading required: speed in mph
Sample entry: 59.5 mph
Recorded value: 100 mph
